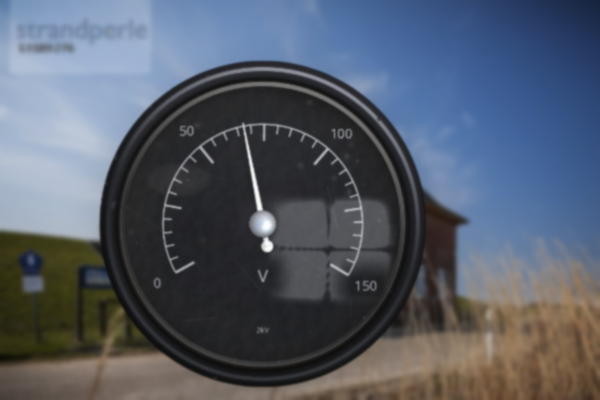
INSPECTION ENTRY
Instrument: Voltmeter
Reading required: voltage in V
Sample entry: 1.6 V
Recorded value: 67.5 V
